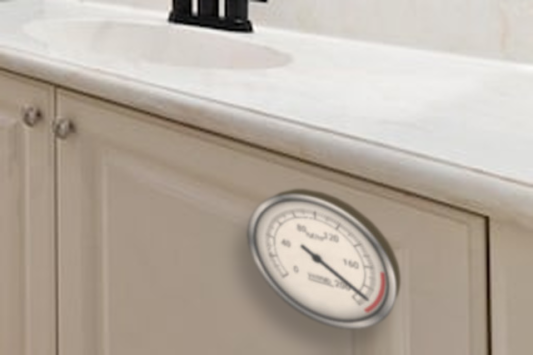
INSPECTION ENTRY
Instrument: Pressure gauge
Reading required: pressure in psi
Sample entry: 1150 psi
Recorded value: 190 psi
